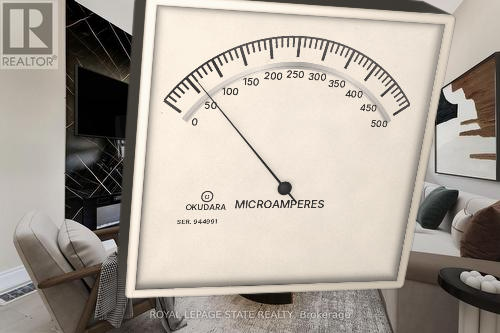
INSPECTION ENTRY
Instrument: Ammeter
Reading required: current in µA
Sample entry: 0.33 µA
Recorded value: 60 µA
